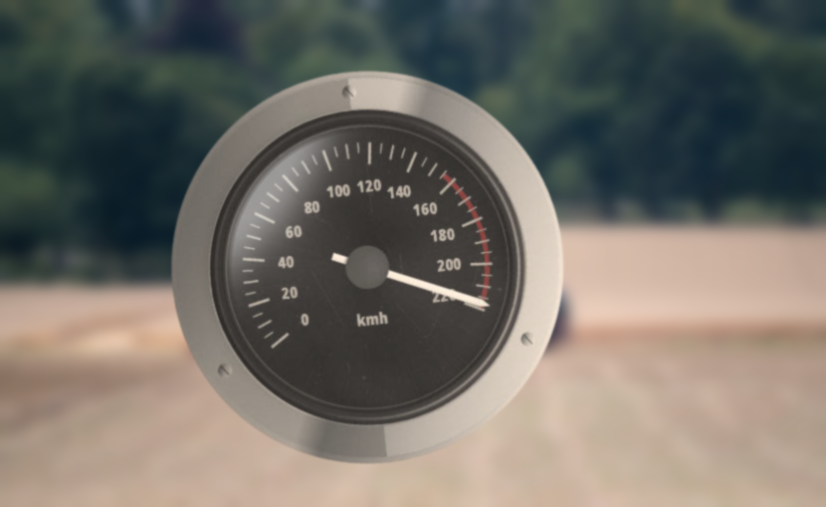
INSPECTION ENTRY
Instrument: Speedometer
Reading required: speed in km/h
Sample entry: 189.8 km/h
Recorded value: 217.5 km/h
